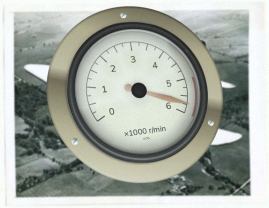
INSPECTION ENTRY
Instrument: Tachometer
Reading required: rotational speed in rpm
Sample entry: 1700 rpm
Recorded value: 5750 rpm
